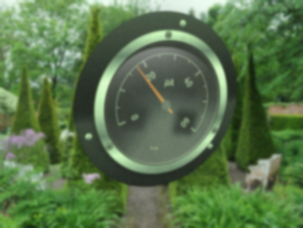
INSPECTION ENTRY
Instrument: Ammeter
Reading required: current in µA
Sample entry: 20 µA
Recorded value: 17.5 µA
